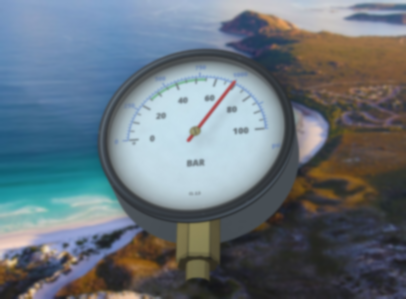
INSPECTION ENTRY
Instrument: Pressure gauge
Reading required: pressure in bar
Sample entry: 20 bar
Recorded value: 70 bar
